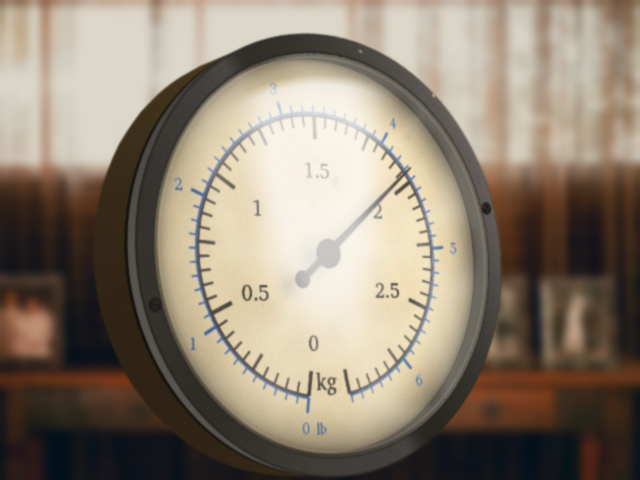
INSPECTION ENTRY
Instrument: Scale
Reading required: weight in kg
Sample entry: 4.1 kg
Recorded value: 1.95 kg
